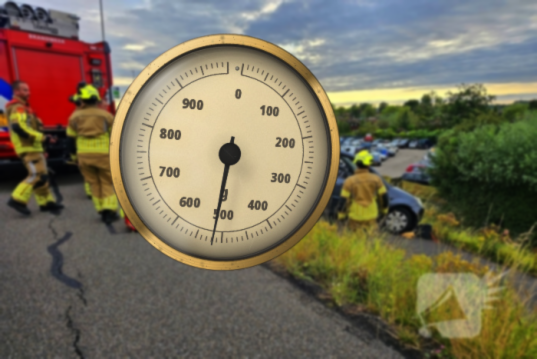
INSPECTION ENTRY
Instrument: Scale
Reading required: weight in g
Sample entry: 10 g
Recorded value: 520 g
